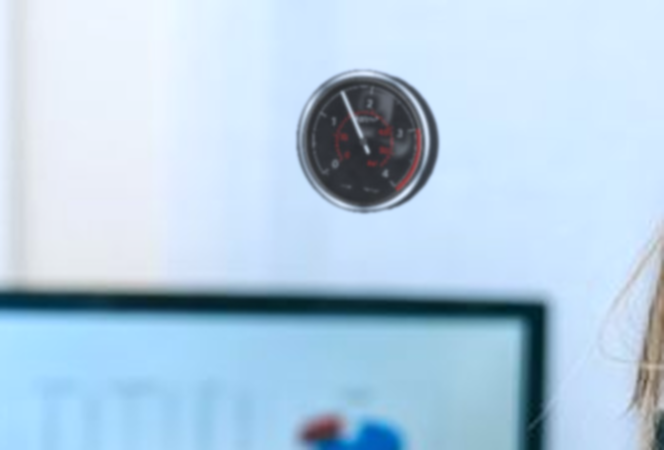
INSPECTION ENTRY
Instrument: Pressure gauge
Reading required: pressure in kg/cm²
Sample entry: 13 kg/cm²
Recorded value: 1.5 kg/cm²
